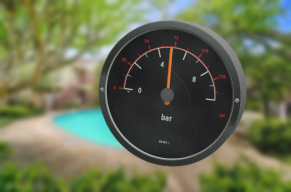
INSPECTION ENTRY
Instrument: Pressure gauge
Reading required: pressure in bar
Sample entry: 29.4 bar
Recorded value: 5 bar
